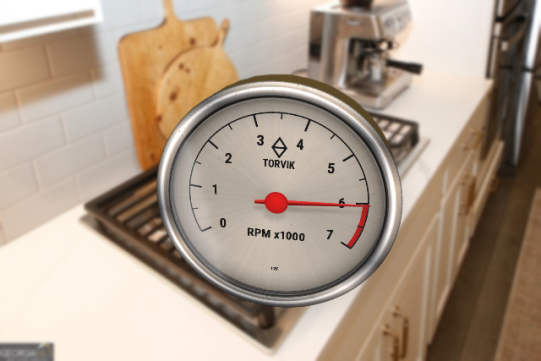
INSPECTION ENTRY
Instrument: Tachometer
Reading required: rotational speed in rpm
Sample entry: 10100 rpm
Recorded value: 6000 rpm
